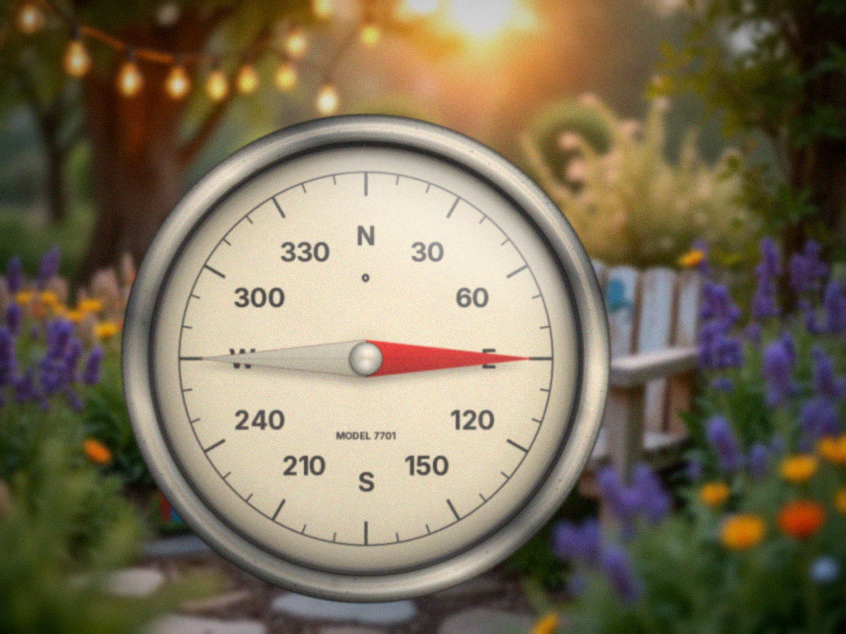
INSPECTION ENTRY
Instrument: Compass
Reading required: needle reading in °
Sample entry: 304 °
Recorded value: 90 °
